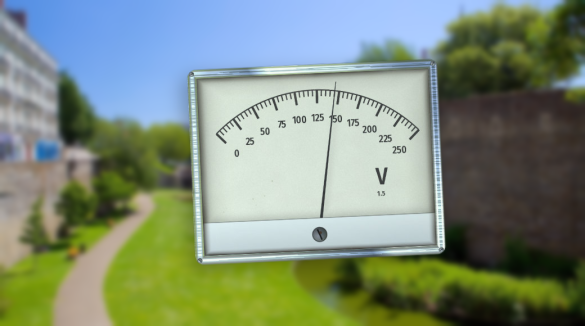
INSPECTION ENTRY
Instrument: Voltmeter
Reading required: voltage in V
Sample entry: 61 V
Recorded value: 145 V
